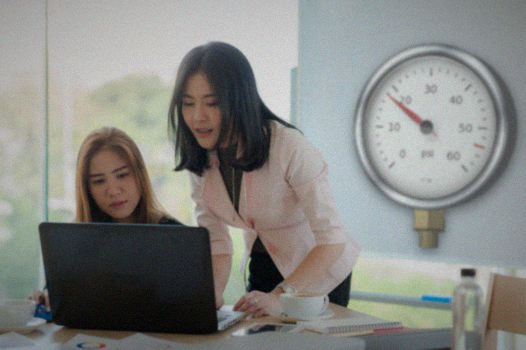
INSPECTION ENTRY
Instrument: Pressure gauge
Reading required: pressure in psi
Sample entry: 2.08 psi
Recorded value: 18 psi
